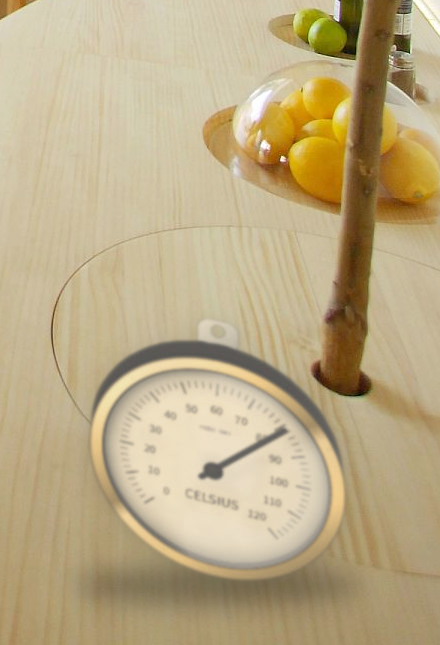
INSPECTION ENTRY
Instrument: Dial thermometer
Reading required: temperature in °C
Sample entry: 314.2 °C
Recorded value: 80 °C
